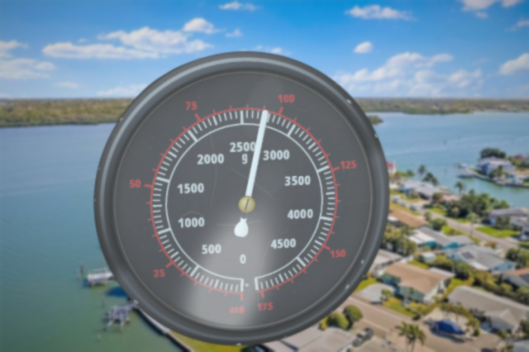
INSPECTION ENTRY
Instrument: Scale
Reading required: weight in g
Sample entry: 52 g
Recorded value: 2700 g
